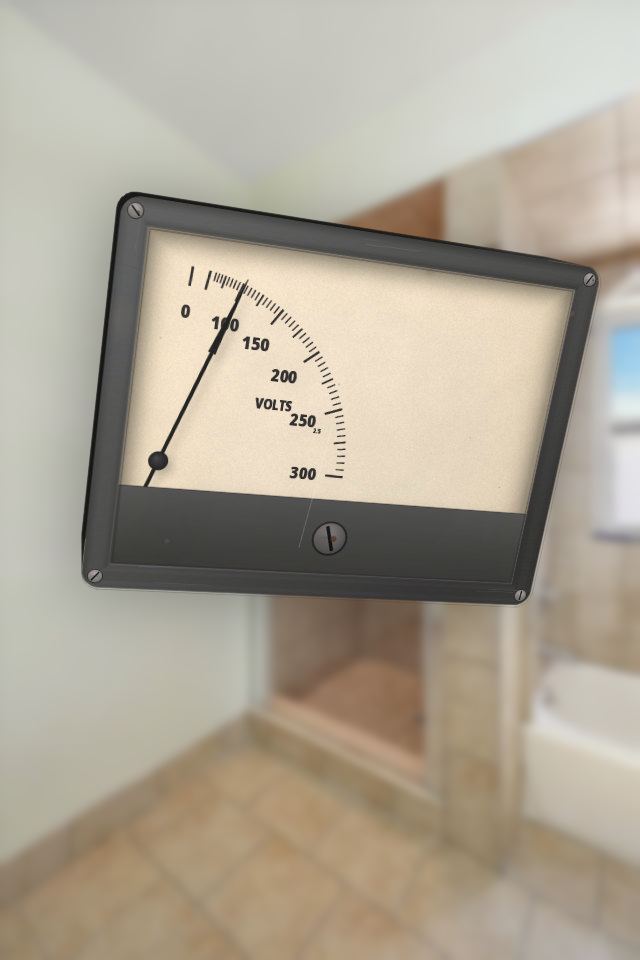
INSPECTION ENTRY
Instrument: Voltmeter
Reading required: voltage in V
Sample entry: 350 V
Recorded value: 100 V
